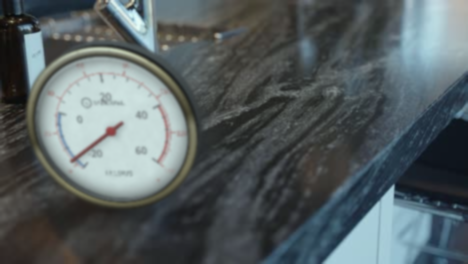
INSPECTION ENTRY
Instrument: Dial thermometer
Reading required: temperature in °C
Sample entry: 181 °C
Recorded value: -16 °C
